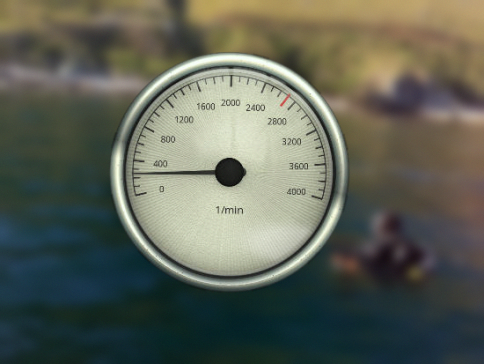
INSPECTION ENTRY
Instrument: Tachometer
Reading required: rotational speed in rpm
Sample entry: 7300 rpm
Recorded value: 250 rpm
